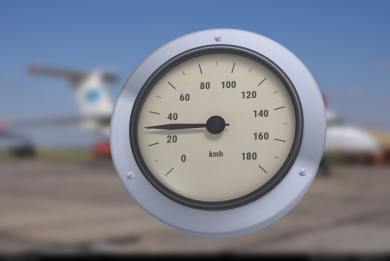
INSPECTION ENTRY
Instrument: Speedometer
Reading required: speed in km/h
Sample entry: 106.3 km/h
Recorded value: 30 km/h
